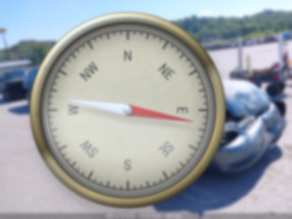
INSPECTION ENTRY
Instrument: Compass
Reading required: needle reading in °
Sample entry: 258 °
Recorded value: 100 °
